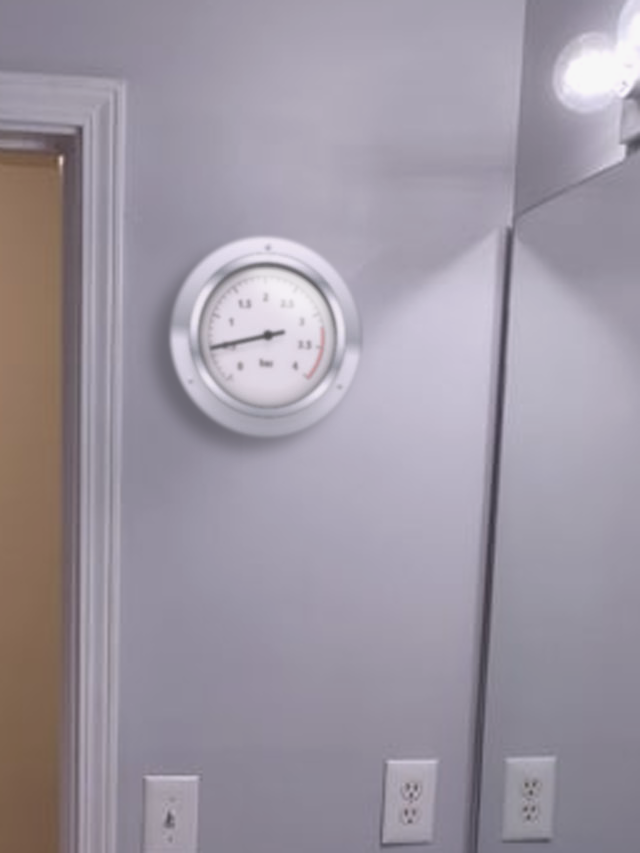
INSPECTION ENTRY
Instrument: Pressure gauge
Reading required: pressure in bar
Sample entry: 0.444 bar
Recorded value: 0.5 bar
